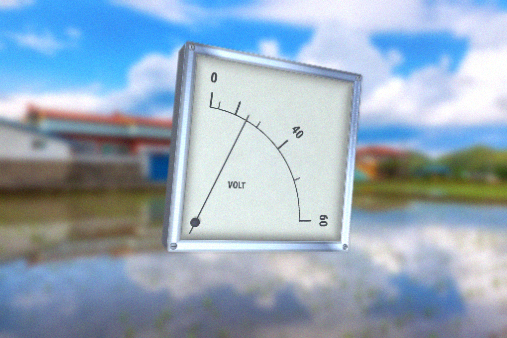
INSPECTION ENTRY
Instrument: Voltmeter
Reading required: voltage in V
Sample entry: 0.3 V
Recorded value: 25 V
